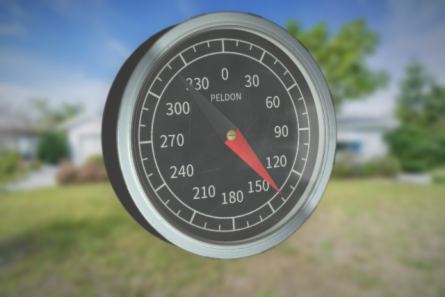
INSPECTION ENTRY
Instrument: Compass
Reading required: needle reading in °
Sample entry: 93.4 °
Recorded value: 140 °
